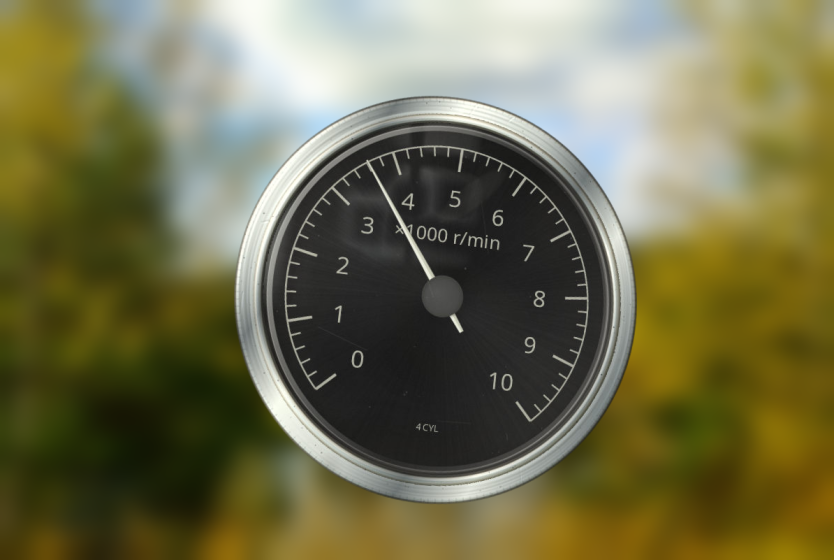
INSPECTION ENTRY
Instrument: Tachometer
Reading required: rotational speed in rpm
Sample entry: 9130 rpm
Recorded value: 3600 rpm
